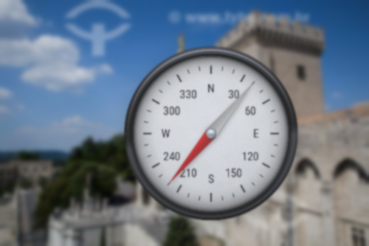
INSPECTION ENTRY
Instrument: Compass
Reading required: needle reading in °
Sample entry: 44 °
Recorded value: 220 °
